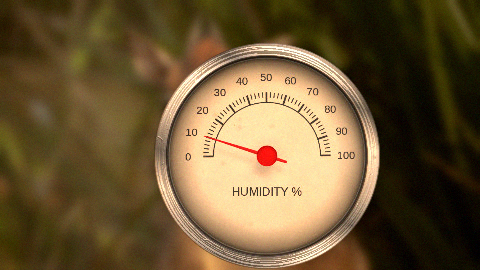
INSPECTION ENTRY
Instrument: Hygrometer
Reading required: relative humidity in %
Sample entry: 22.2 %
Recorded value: 10 %
